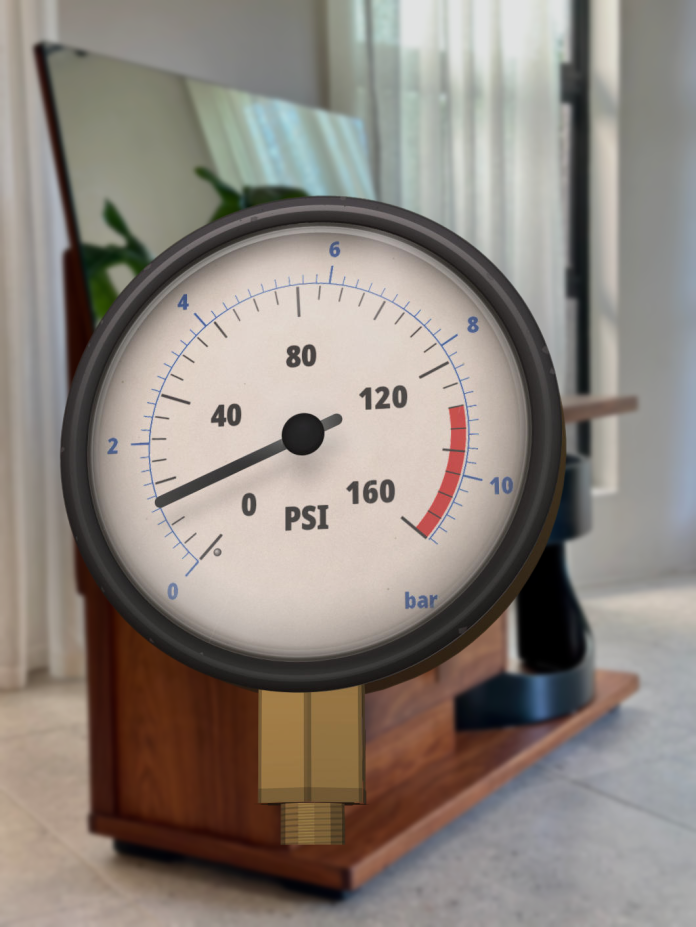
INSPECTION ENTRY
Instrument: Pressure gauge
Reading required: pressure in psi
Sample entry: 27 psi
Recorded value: 15 psi
